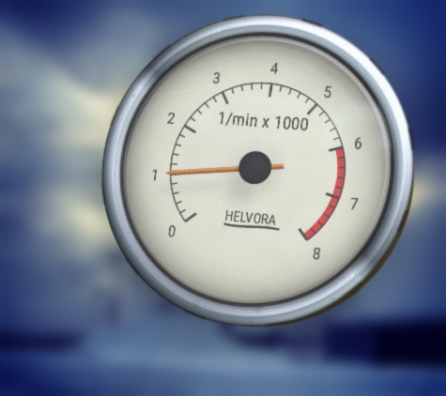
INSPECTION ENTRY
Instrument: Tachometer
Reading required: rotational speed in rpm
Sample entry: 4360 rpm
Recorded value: 1000 rpm
